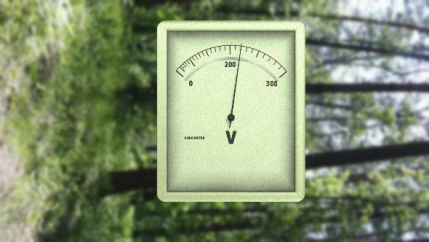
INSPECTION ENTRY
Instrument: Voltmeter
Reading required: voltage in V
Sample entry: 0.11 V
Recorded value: 220 V
